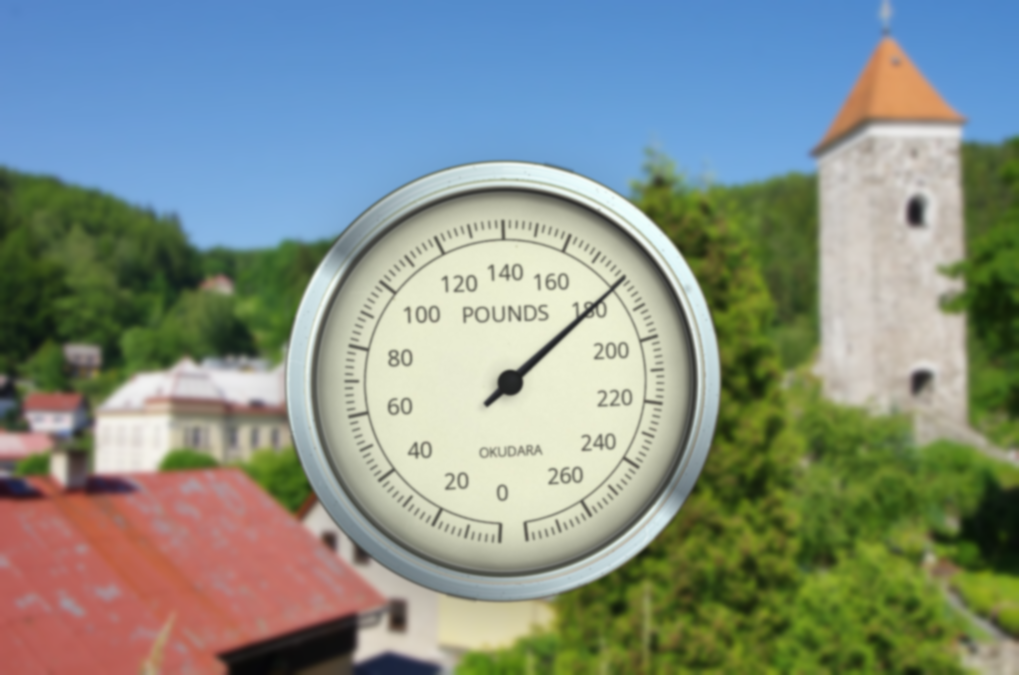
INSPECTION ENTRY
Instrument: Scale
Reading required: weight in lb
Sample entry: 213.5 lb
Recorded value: 180 lb
